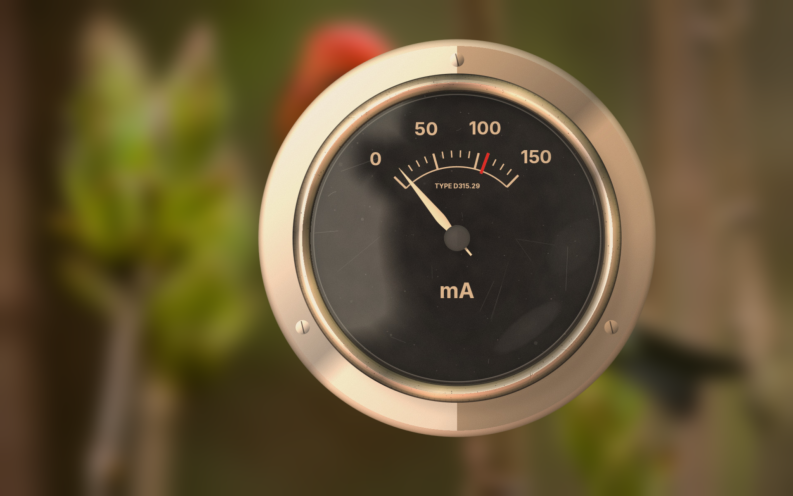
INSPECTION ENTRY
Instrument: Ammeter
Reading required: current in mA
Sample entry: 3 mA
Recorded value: 10 mA
